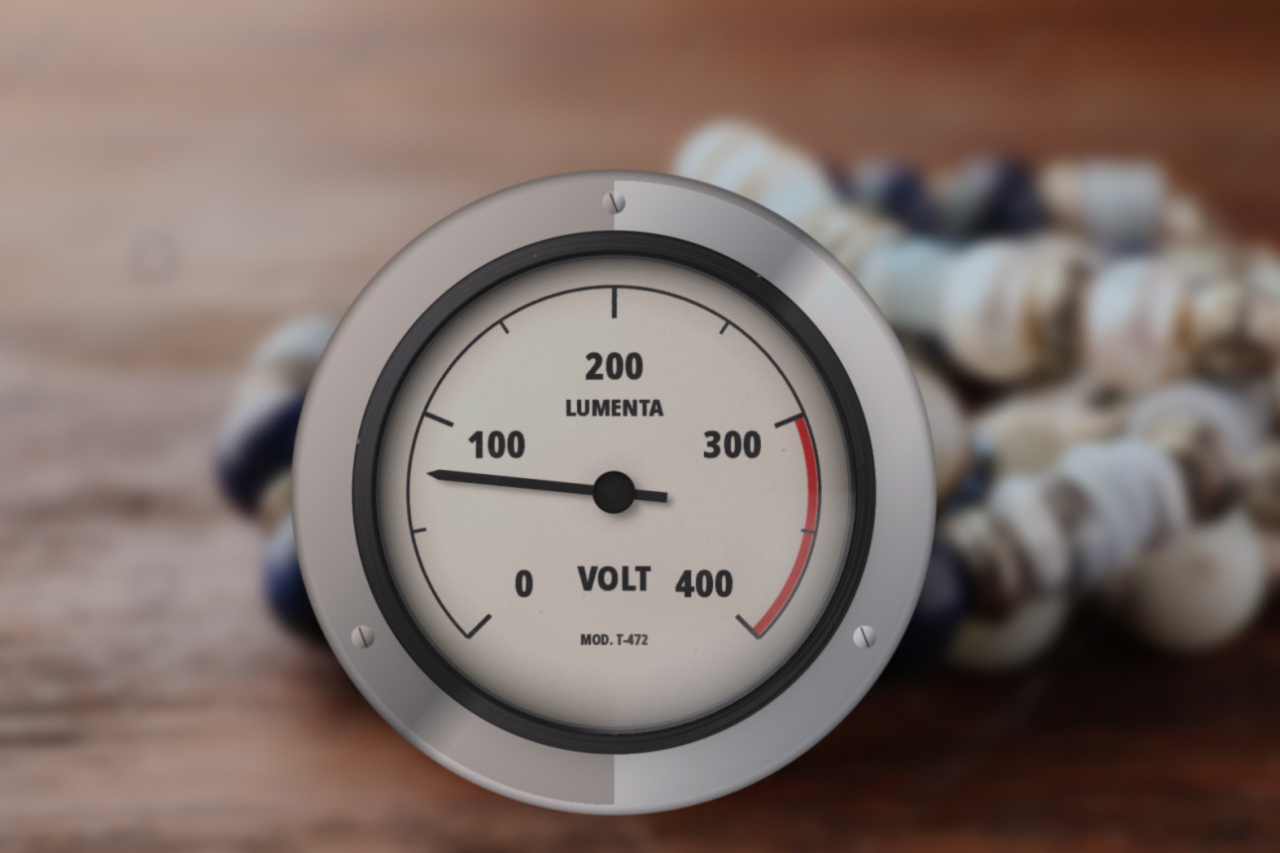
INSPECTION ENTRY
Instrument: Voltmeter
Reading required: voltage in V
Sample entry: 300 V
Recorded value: 75 V
